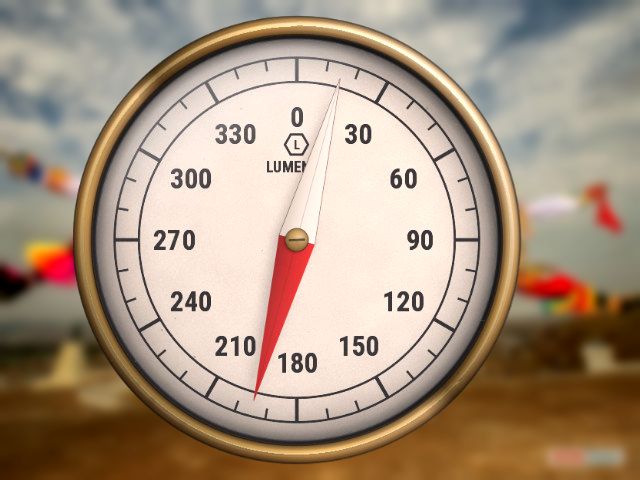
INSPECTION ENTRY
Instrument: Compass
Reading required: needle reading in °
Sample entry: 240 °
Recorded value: 195 °
